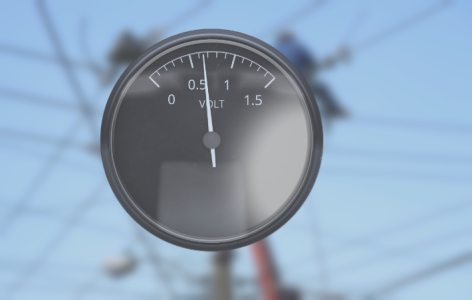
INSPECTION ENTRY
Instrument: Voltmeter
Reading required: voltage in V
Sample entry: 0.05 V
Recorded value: 0.65 V
